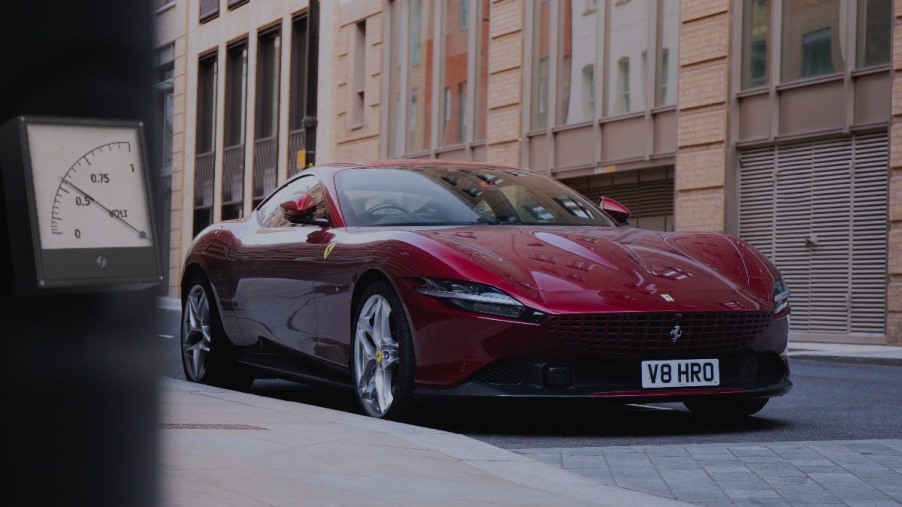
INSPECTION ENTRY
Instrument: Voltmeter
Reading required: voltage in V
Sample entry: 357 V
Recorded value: 0.55 V
